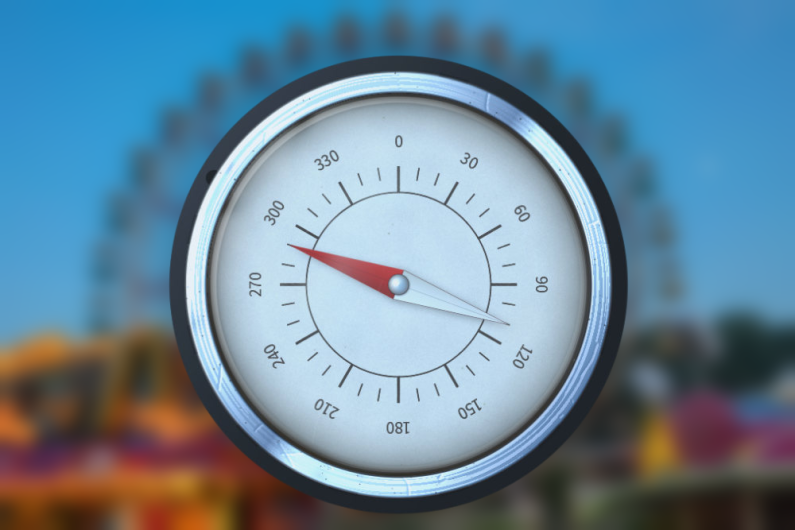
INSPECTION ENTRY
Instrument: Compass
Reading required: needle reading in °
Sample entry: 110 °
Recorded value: 290 °
